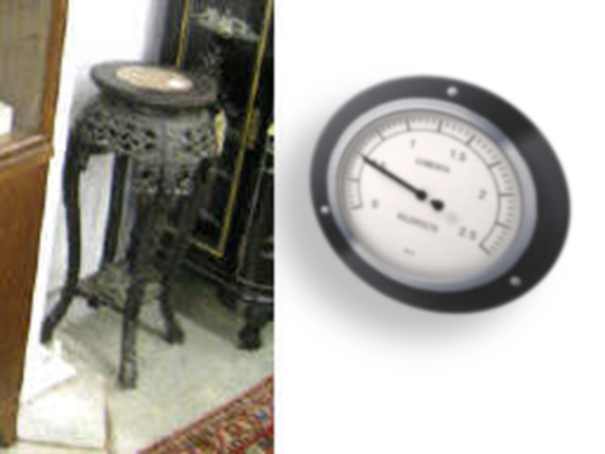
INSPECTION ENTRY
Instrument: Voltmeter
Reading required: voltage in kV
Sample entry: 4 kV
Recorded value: 0.5 kV
